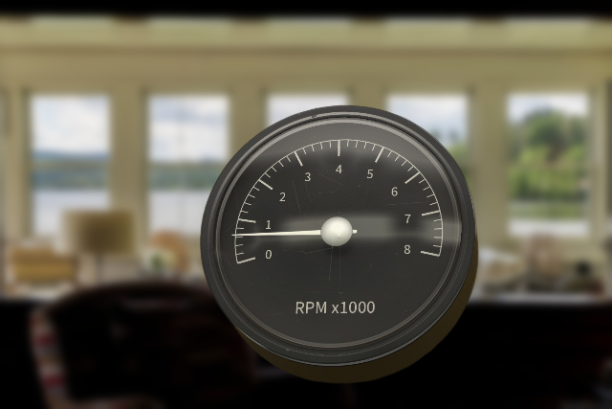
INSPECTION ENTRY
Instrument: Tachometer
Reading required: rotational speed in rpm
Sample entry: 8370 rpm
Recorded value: 600 rpm
